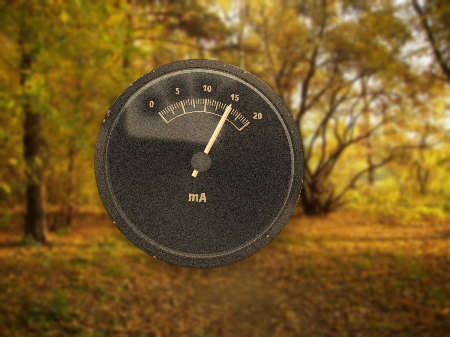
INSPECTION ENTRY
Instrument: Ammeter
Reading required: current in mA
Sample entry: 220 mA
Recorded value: 15 mA
